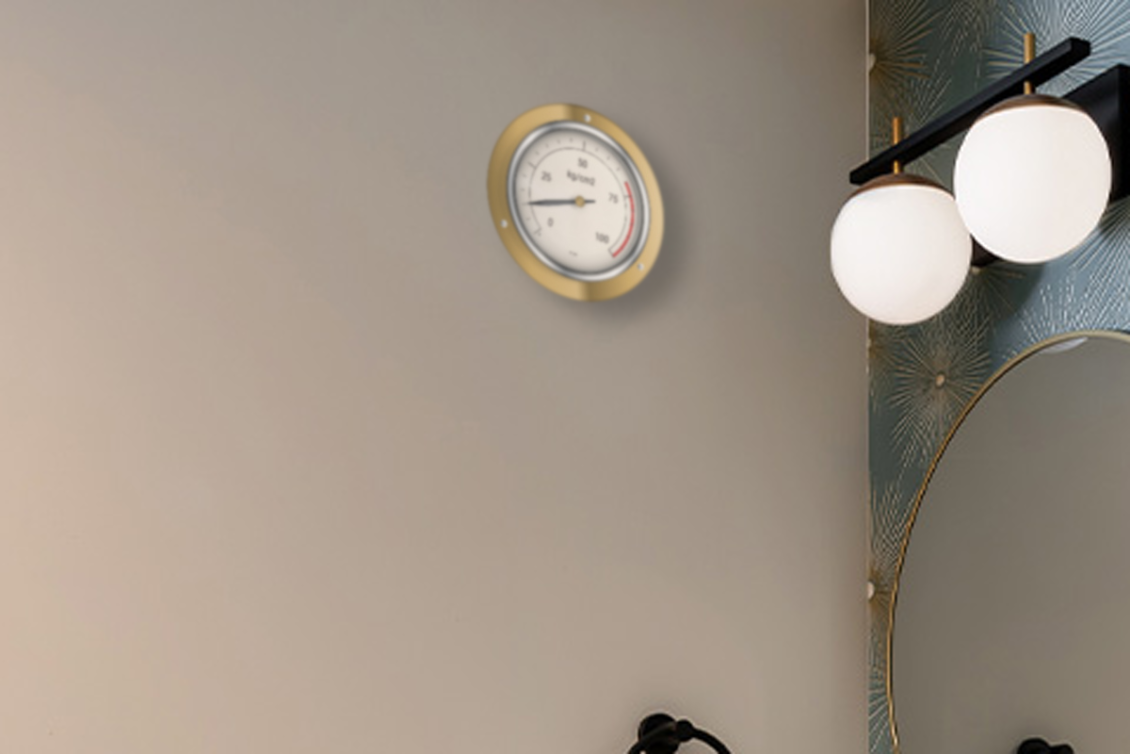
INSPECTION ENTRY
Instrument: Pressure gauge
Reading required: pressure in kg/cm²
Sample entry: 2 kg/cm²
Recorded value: 10 kg/cm²
